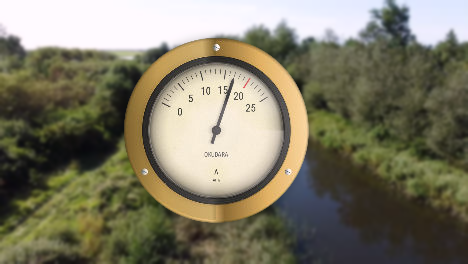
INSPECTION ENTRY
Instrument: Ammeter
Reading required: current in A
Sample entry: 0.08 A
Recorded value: 17 A
